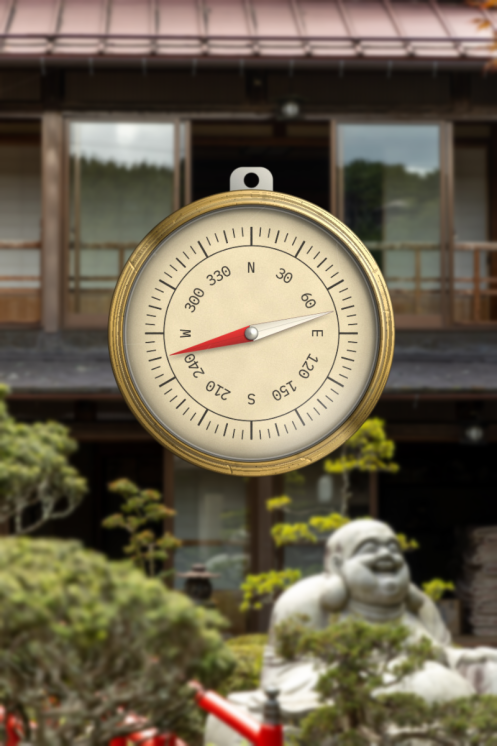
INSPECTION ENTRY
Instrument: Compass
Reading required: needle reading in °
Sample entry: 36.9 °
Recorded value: 255 °
